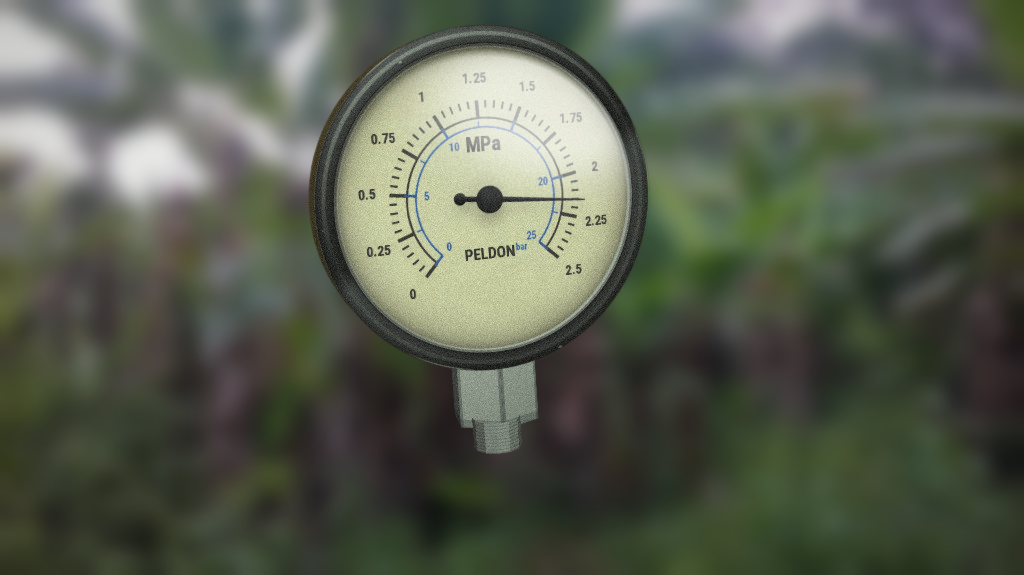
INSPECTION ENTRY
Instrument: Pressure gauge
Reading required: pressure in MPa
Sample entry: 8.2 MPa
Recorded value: 2.15 MPa
